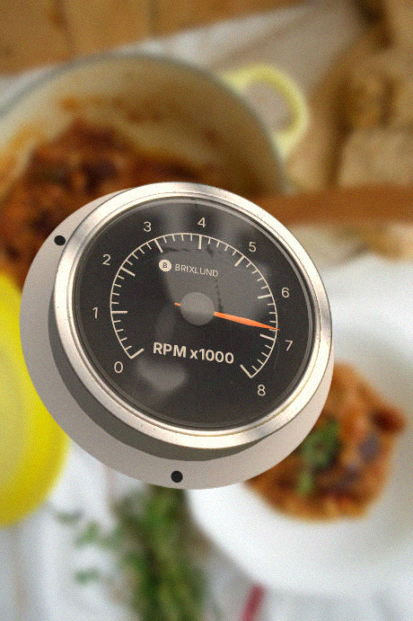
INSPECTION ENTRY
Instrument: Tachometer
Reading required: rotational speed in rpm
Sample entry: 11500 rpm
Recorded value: 6800 rpm
